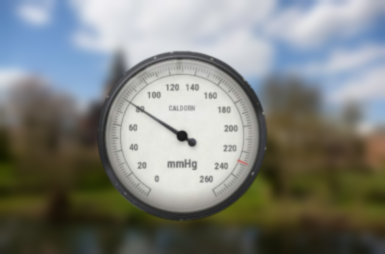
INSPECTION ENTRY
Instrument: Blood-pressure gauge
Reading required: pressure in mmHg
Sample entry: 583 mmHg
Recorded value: 80 mmHg
